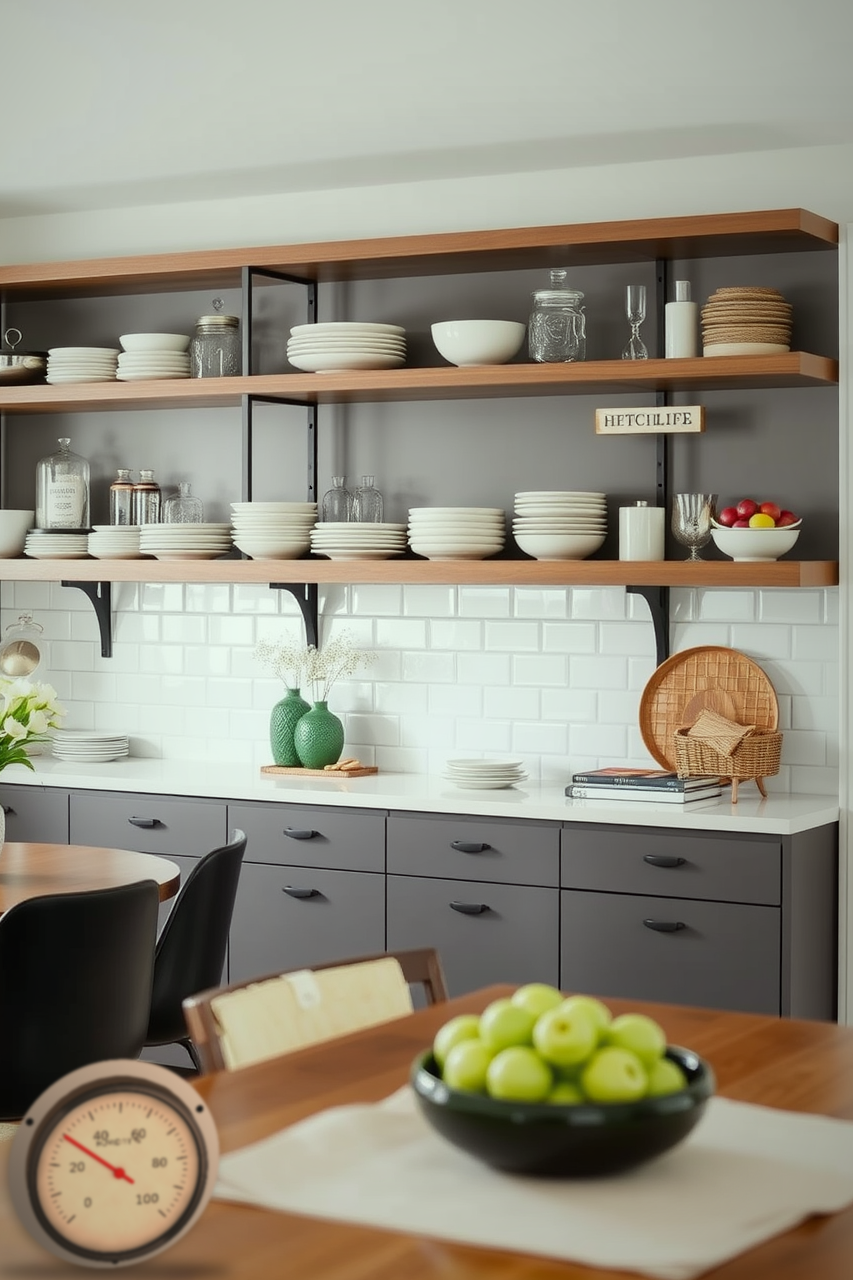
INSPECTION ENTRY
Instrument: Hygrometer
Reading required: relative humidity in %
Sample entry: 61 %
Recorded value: 30 %
